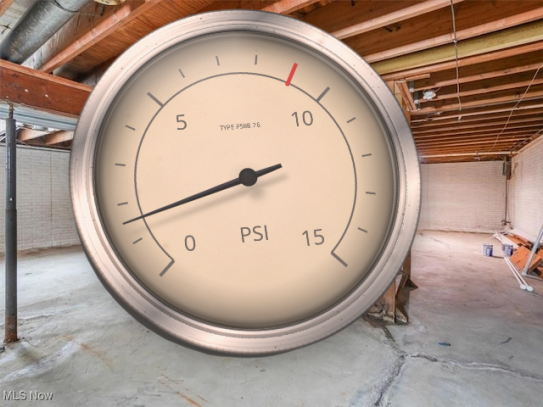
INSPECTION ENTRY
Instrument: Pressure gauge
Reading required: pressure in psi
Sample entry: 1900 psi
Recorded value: 1.5 psi
